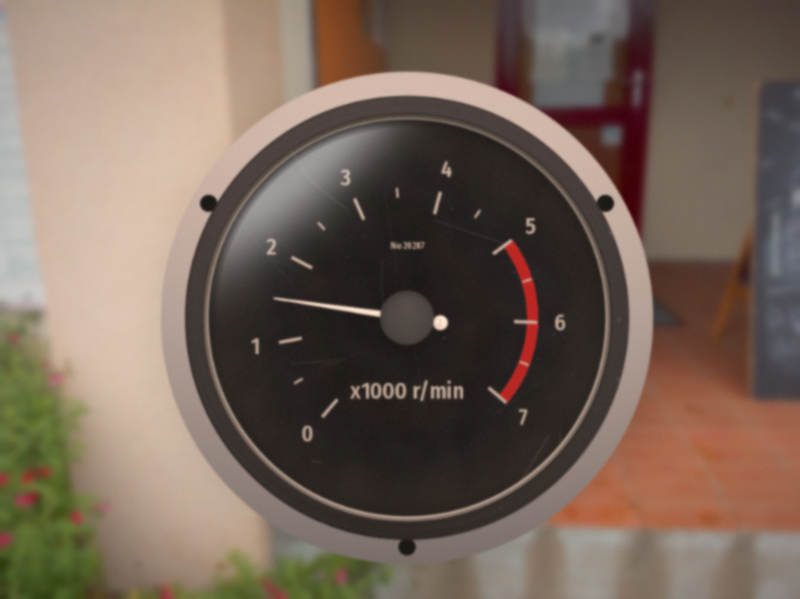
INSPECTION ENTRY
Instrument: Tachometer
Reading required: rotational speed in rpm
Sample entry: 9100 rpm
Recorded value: 1500 rpm
